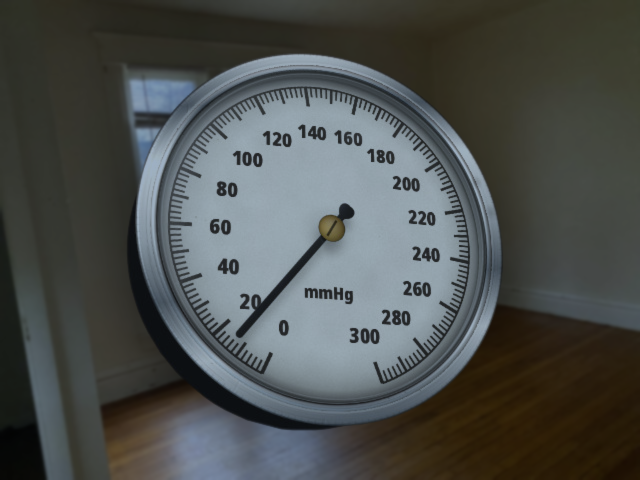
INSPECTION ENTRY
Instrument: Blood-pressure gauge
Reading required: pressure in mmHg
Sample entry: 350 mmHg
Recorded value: 14 mmHg
